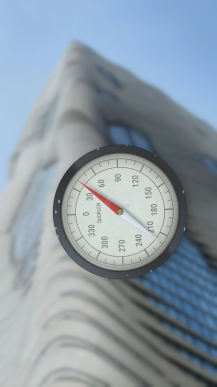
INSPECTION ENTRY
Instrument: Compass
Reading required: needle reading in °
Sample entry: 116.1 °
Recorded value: 40 °
